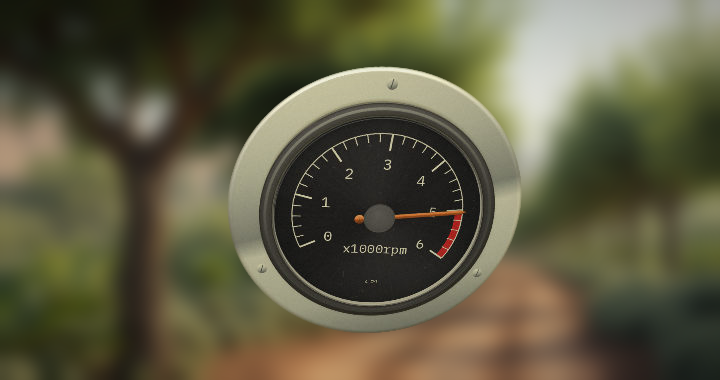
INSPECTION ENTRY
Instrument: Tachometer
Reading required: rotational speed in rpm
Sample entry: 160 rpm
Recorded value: 5000 rpm
